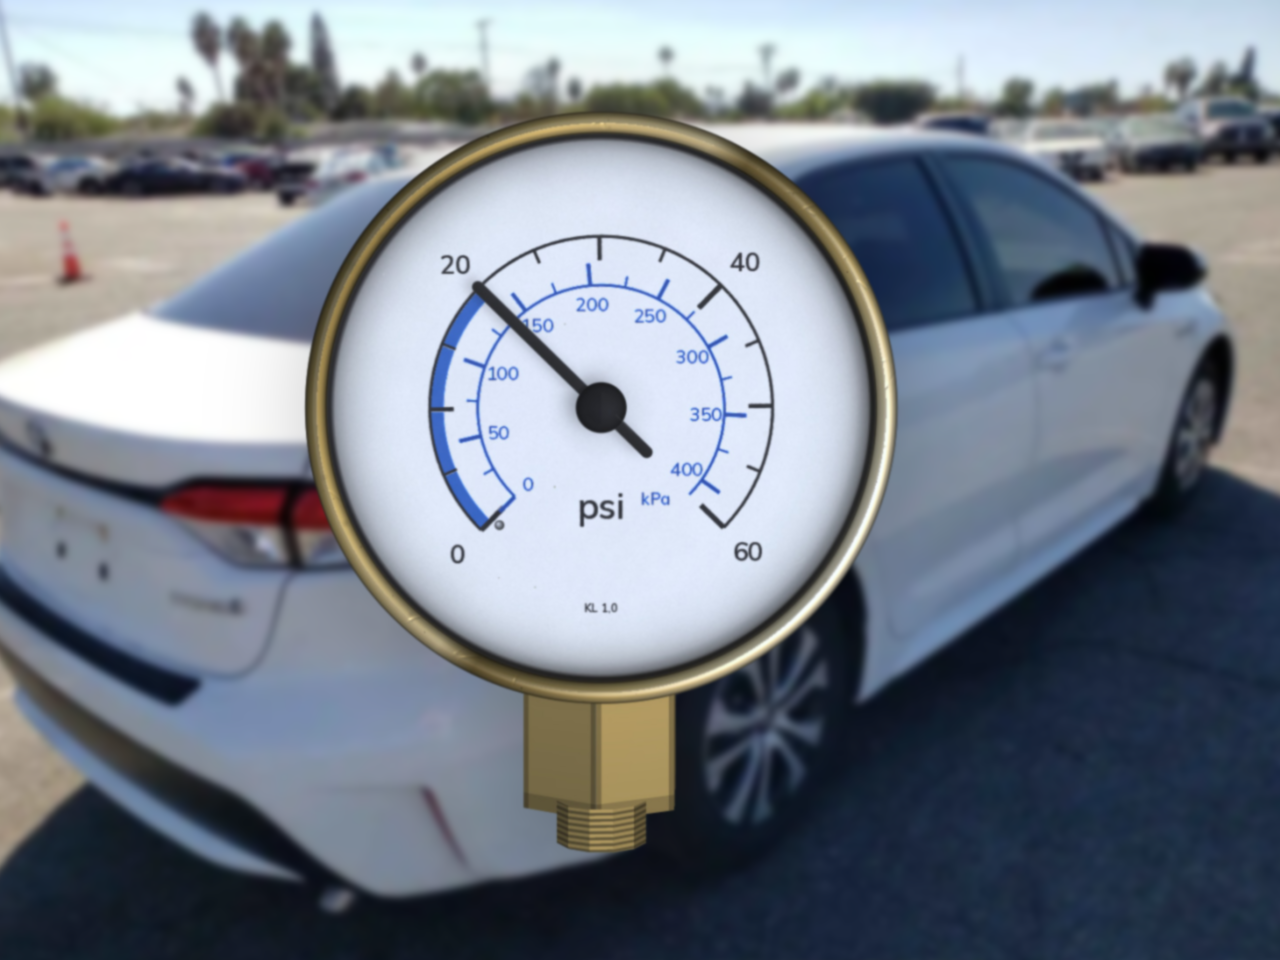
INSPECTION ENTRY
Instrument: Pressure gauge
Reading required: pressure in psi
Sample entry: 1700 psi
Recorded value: 20 psi
